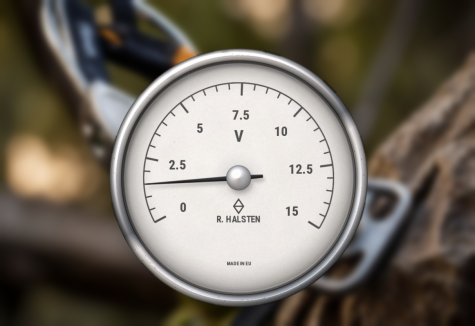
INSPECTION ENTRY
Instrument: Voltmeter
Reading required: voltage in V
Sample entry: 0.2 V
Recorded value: 1.5 V
